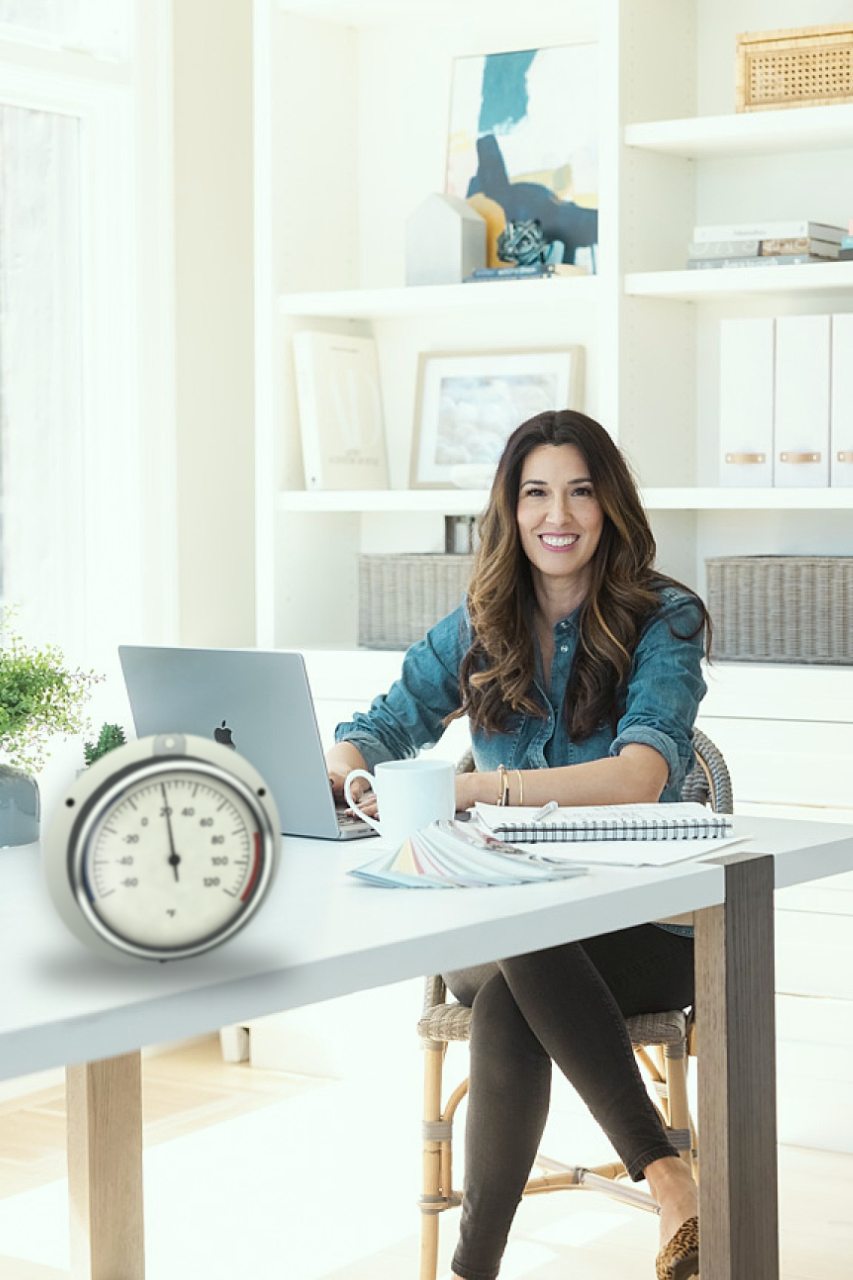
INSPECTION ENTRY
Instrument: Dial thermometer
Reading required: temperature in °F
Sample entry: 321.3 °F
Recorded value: 20 °F
